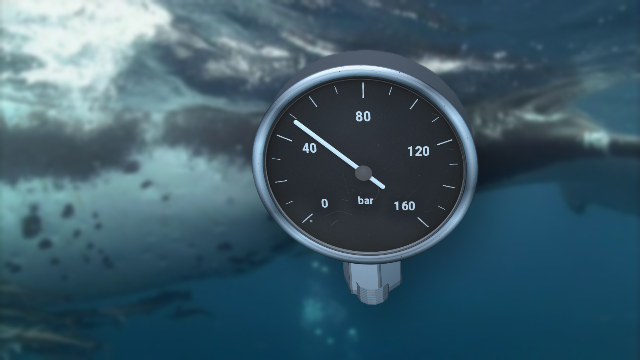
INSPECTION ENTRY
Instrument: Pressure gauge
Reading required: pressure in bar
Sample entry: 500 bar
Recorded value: 50 bar
